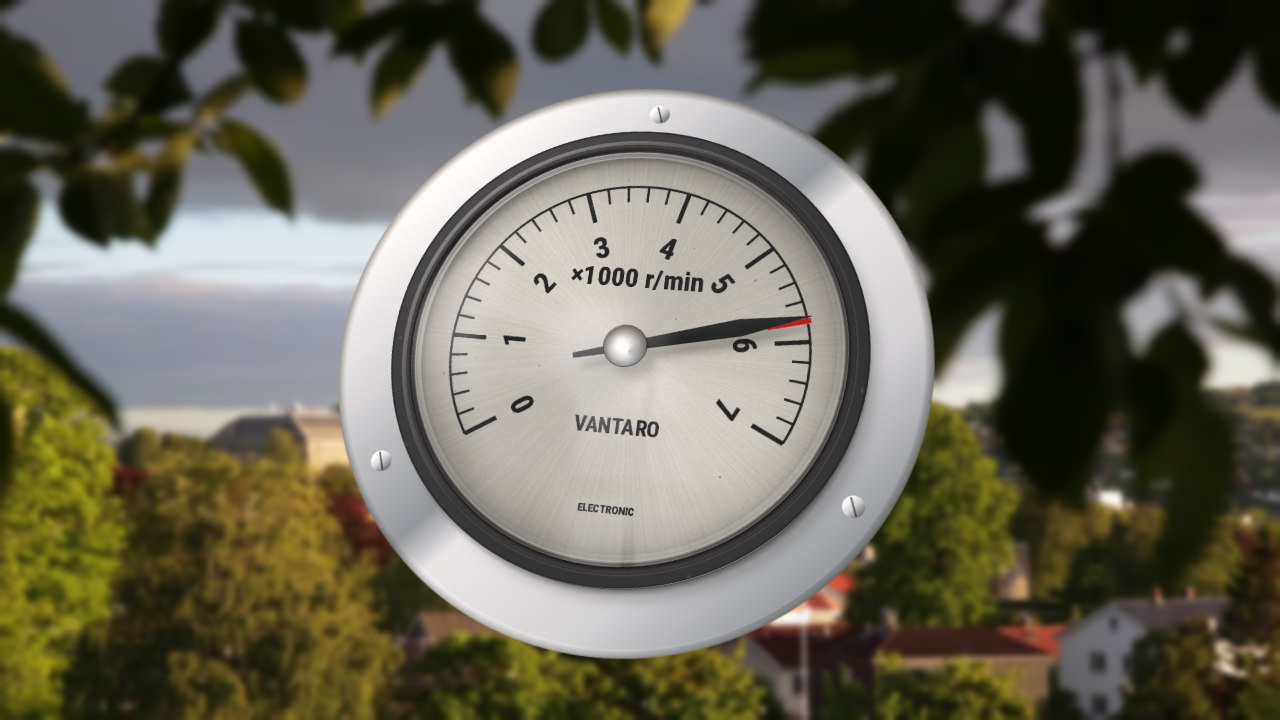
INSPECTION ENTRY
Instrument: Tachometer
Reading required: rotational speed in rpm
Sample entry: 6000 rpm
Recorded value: 5800 rpm
